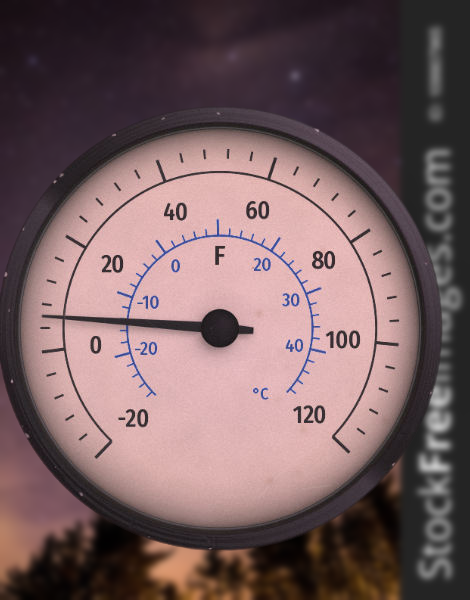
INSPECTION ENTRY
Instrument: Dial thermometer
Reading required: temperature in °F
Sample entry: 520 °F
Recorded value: 6 °F
